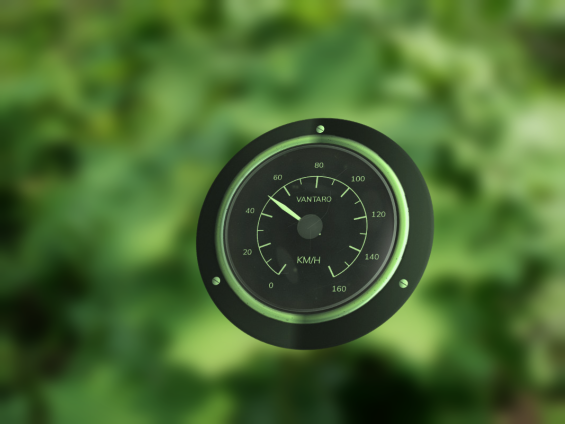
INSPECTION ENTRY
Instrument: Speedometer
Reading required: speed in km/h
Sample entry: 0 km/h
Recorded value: 50 km/h
